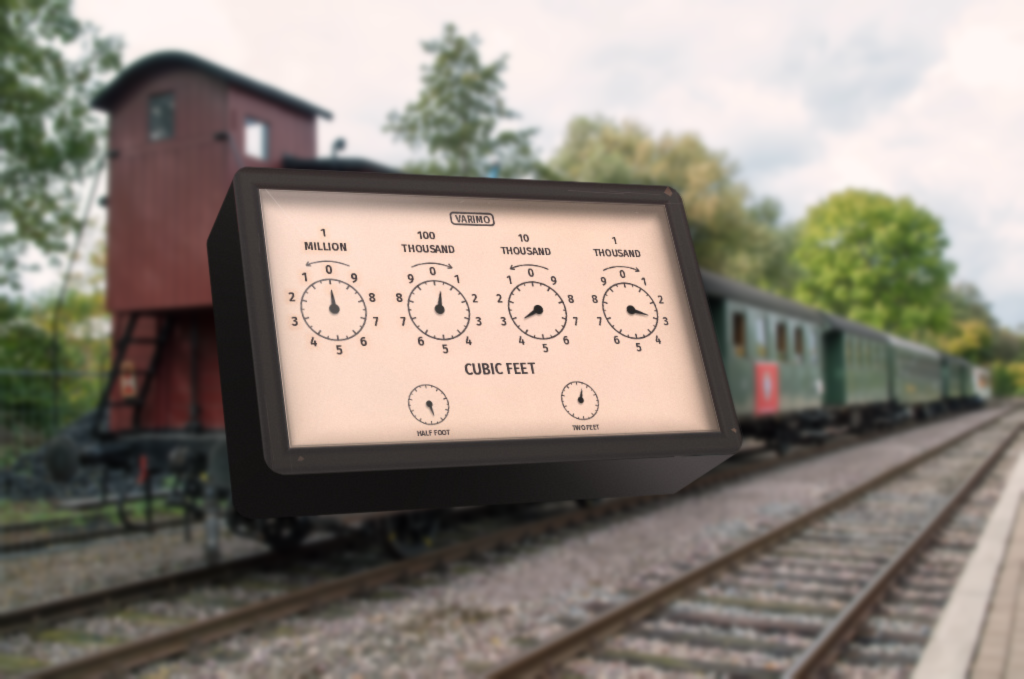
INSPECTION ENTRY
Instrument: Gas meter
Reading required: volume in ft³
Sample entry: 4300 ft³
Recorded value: 3300 ft³
